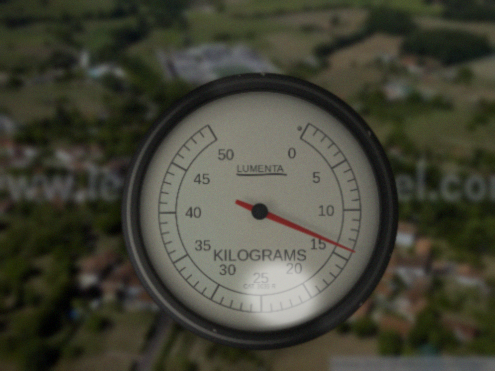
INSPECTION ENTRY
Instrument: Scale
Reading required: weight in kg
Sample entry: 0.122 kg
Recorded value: 14 kg
